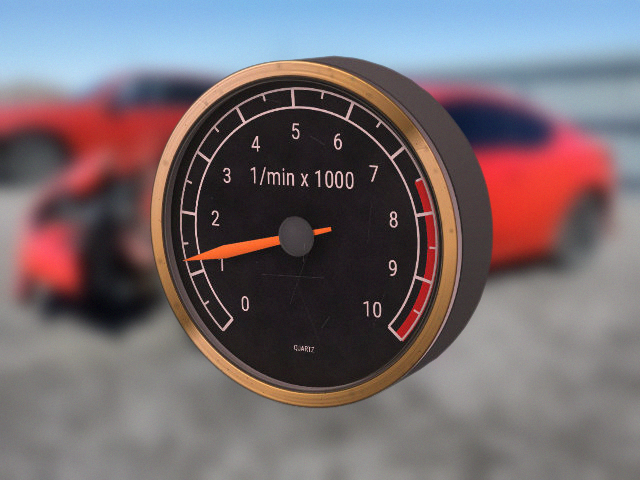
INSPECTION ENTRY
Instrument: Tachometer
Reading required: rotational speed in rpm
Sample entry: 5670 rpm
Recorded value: 1250 rpm
